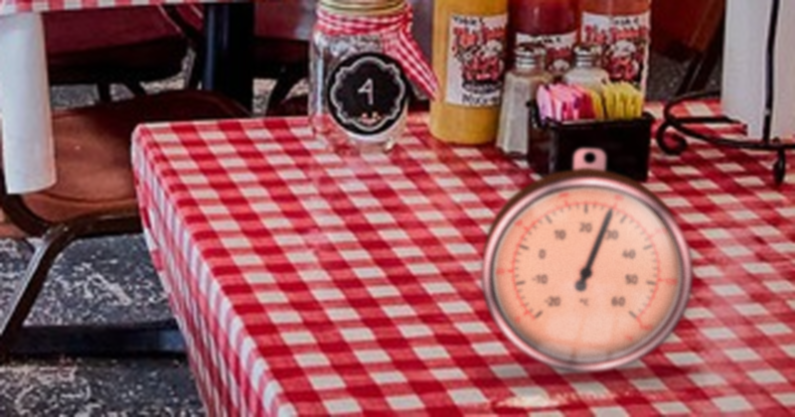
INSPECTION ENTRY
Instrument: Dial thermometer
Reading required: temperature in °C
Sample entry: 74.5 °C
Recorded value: 26 °C
